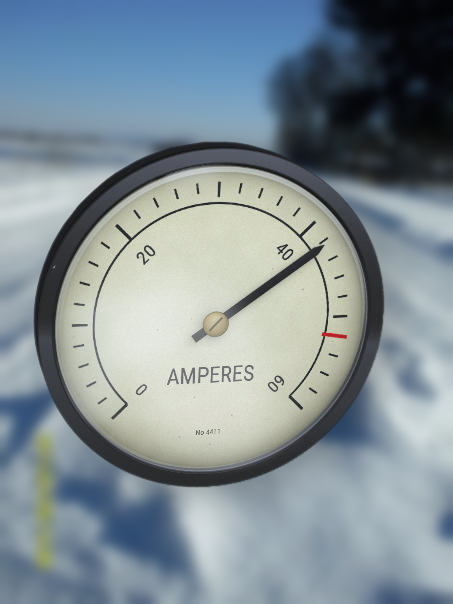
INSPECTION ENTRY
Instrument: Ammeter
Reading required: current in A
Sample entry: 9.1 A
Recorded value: 42 A
